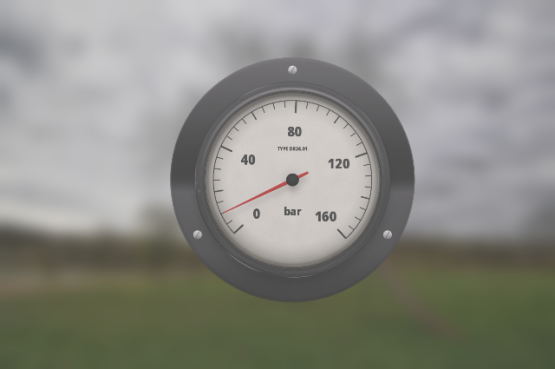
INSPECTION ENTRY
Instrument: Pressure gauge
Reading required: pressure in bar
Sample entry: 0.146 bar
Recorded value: 10 bar
